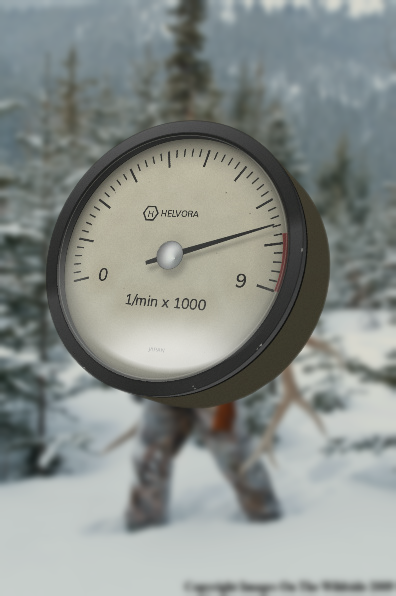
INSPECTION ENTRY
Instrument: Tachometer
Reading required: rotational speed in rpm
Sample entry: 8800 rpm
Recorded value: 7600 rpm
